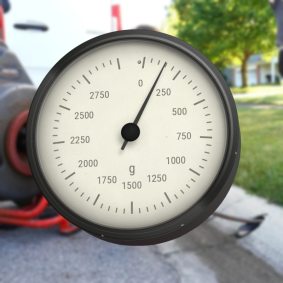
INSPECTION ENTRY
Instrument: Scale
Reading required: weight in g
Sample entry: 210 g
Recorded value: 150 g
